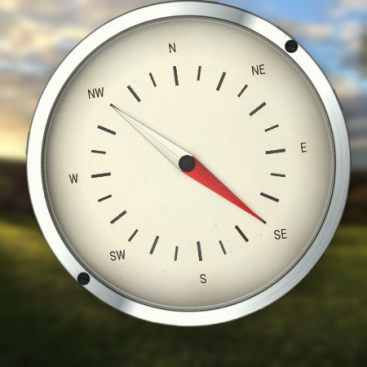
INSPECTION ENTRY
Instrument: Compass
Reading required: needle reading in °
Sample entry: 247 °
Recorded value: 135 °
